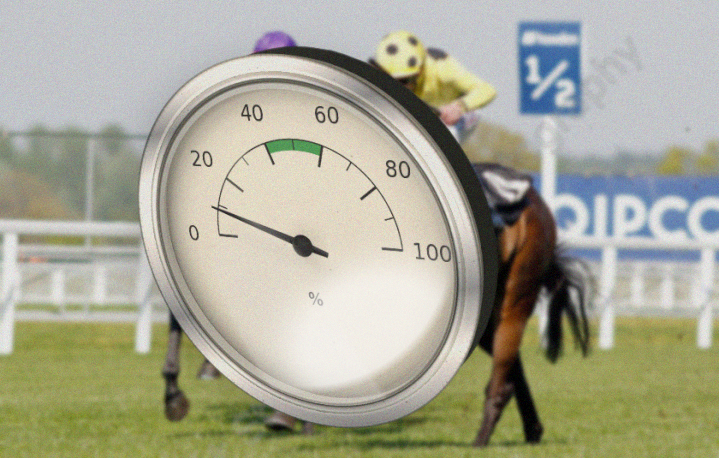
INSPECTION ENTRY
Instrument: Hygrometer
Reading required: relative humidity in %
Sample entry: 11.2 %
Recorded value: 10 %
